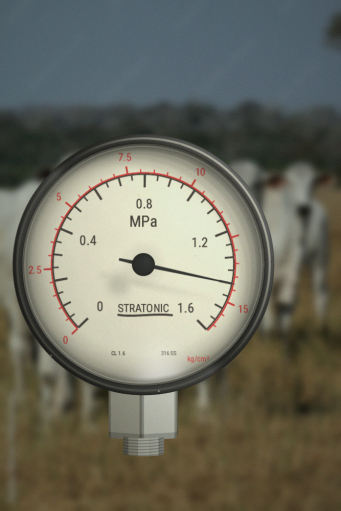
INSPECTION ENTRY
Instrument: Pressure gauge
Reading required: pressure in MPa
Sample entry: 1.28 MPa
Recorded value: 1.4 MPa
